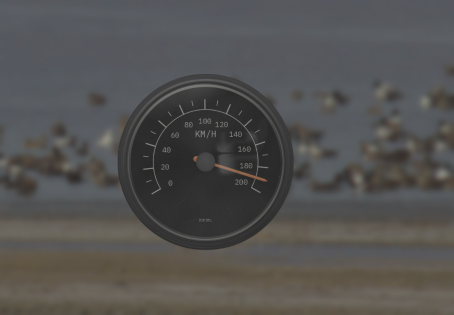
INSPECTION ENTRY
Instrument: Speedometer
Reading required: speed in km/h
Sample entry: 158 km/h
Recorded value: 190 km/h
